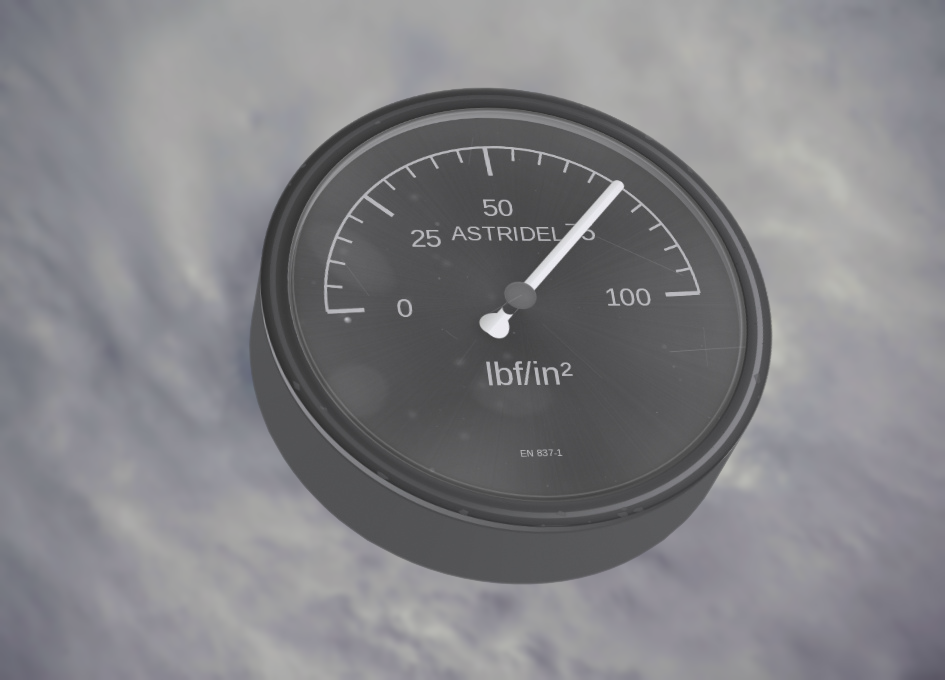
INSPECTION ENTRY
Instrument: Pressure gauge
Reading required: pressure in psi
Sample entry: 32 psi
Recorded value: 75 psi
